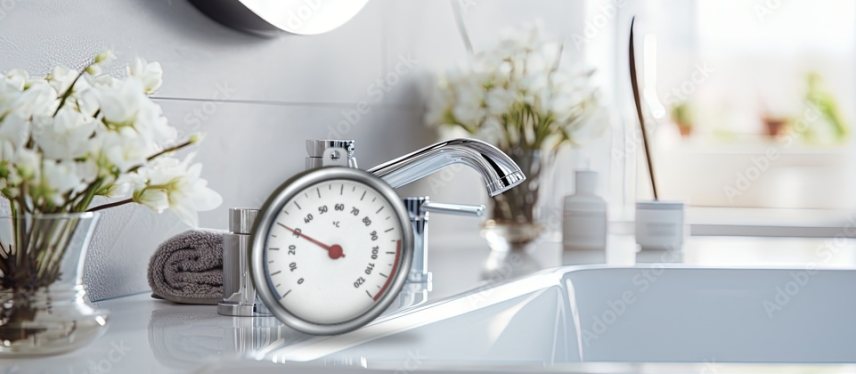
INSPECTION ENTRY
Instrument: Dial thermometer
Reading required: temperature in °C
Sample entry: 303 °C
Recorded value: 30 °C
